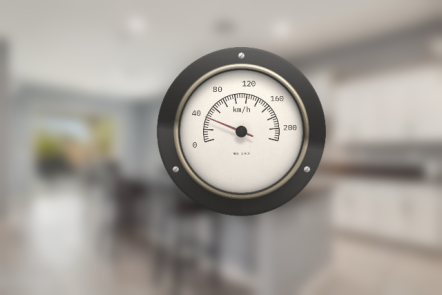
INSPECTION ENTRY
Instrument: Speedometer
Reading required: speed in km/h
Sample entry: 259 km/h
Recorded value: 40 km/h
